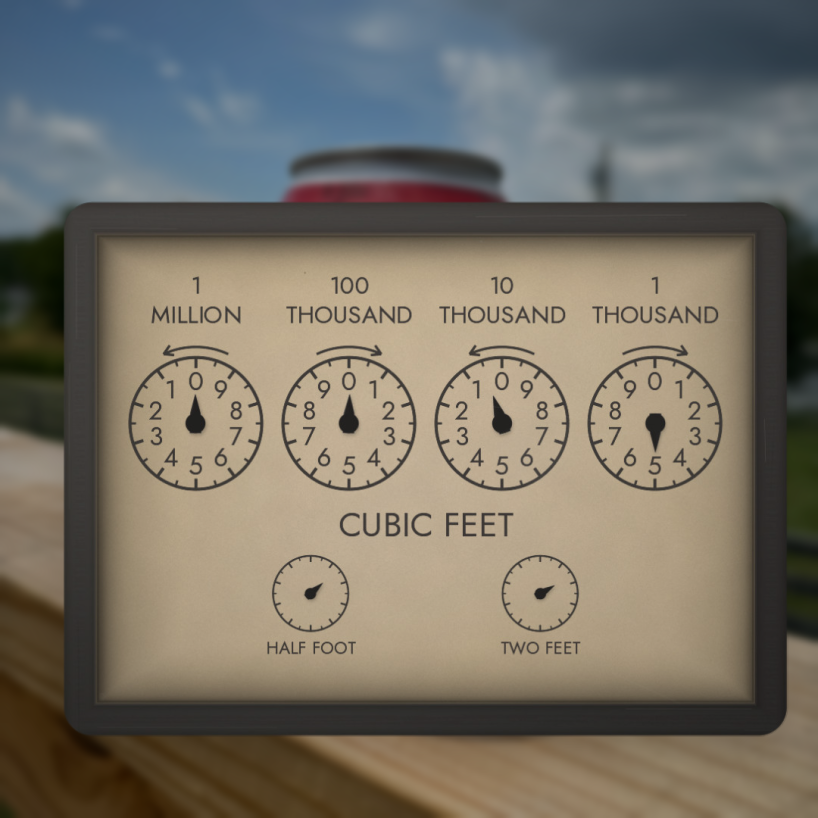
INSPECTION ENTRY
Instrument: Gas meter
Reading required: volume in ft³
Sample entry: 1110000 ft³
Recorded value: 500 ft³
